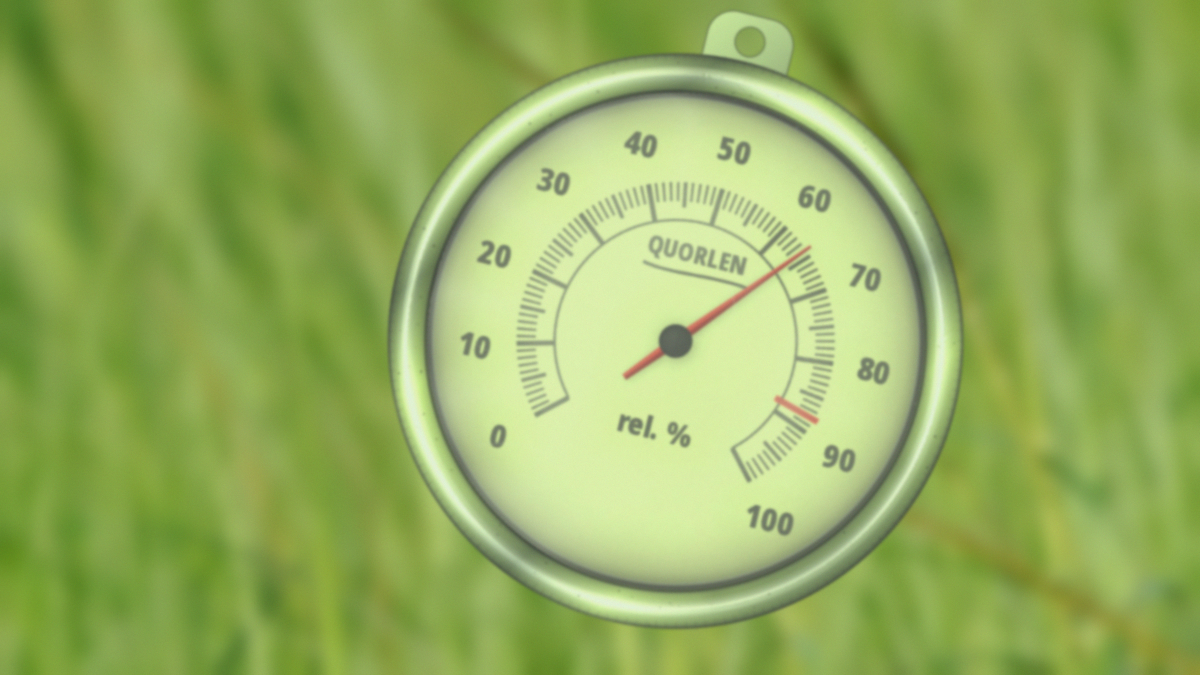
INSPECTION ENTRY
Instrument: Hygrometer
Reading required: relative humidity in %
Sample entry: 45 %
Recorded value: 64 %
